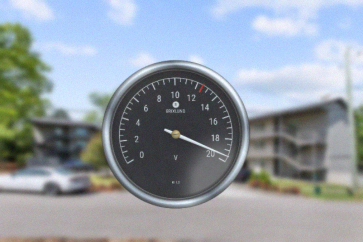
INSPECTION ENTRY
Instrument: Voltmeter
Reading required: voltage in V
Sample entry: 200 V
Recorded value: 19.5 V
